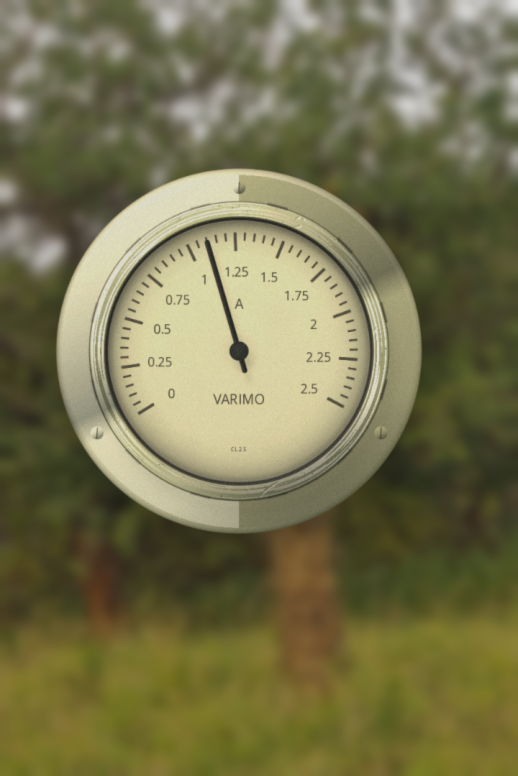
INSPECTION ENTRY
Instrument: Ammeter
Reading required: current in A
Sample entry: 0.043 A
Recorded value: 1.1 A
